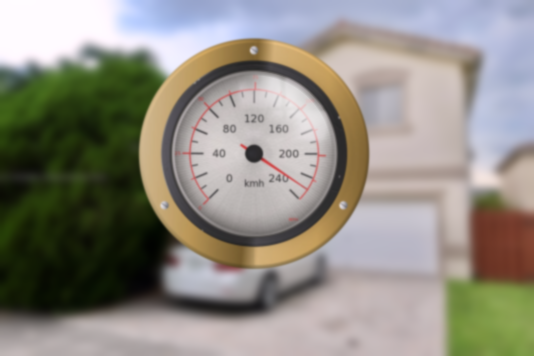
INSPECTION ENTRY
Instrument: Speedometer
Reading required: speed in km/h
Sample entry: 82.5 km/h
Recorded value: 230 km/h
